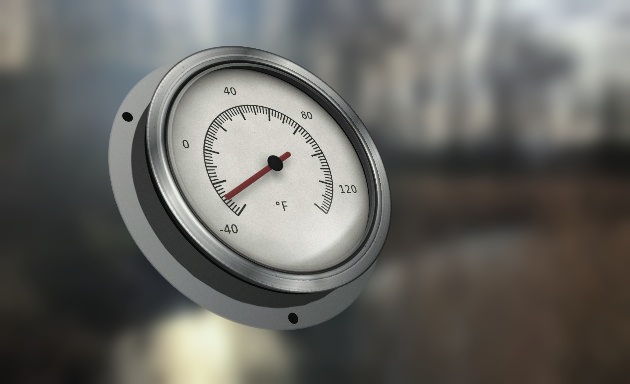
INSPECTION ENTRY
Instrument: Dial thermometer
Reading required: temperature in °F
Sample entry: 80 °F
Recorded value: -30 °F
